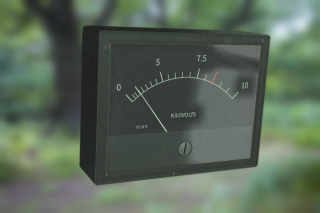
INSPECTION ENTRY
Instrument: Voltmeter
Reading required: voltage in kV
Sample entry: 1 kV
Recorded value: 2.5 kV
